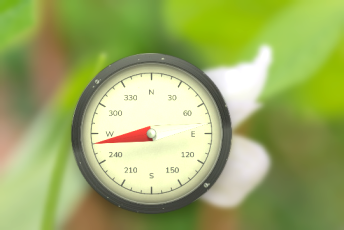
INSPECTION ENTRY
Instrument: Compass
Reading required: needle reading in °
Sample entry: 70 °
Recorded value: 260 °
